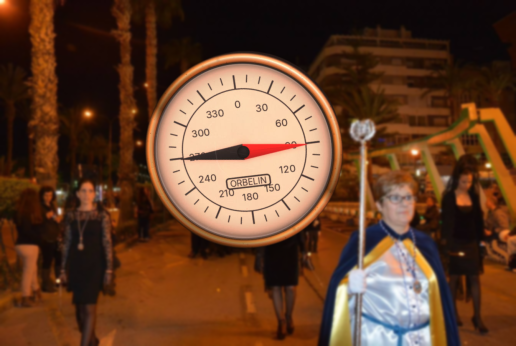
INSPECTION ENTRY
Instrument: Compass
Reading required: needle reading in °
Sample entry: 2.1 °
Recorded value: 90 °
